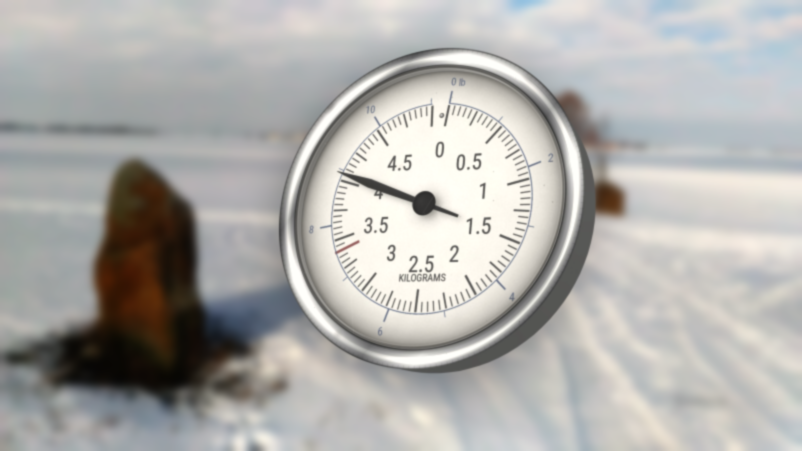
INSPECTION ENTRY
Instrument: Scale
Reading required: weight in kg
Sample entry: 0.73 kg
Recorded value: 4.05 kg
